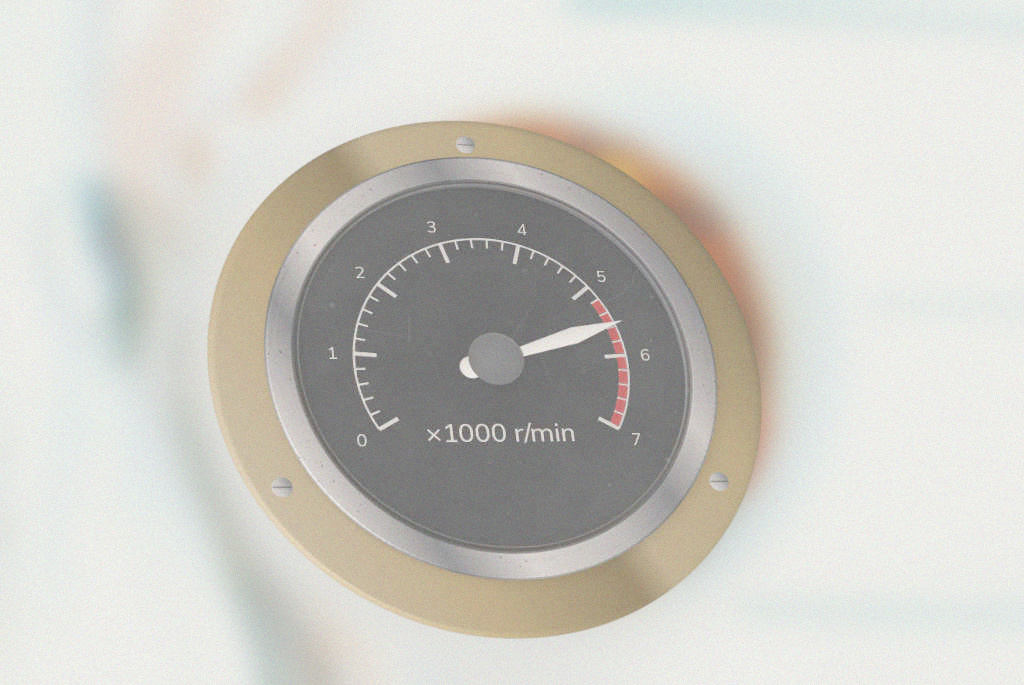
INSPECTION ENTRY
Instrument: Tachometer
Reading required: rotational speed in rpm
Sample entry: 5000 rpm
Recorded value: 5600 rpm
